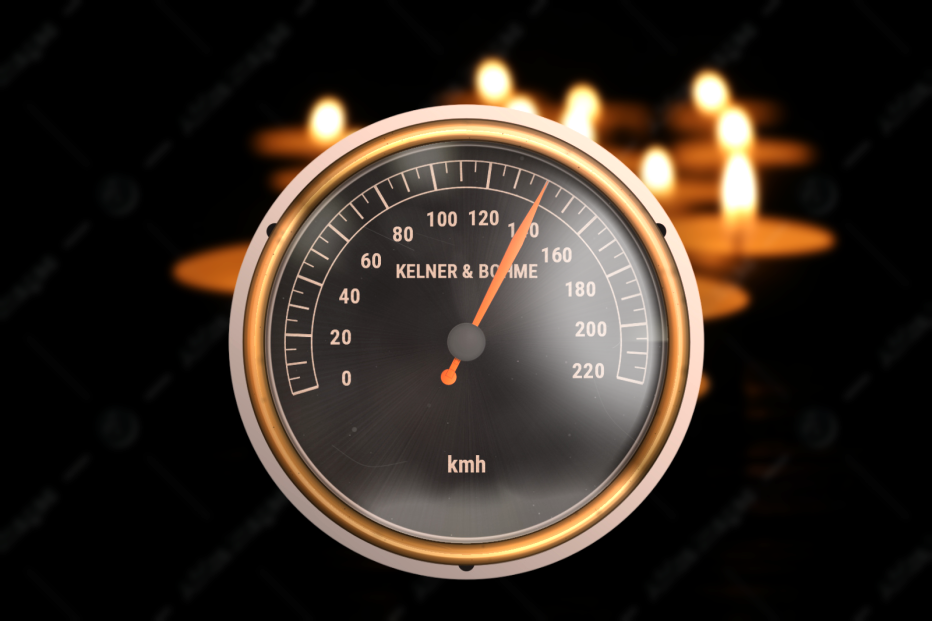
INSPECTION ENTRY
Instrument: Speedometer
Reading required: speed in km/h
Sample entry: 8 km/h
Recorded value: 140 km/h
